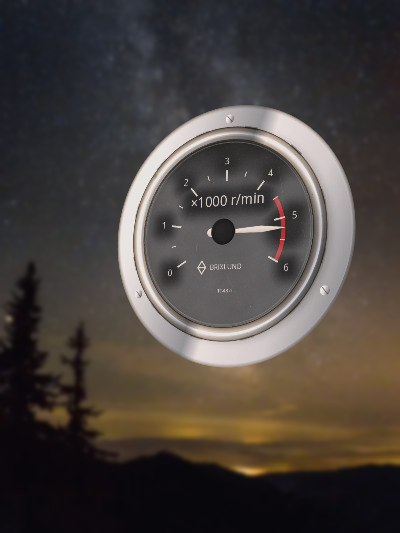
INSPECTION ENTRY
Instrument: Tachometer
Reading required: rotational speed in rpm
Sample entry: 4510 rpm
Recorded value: 5250 rpm
